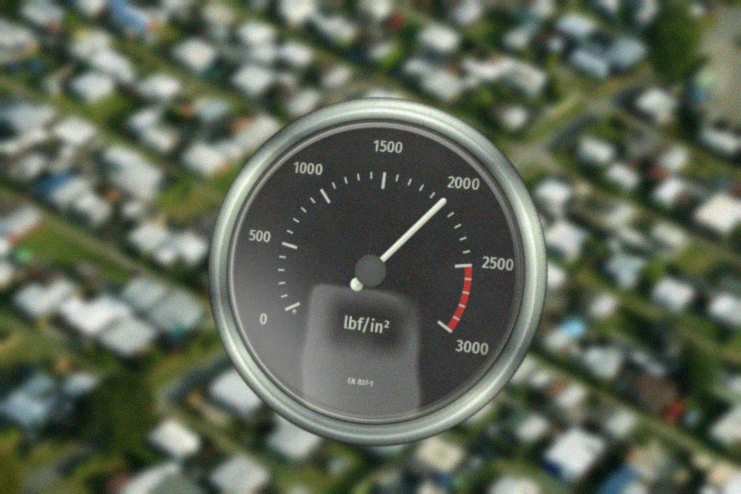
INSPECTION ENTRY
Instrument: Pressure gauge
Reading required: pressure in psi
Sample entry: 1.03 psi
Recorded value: 2000 psi
